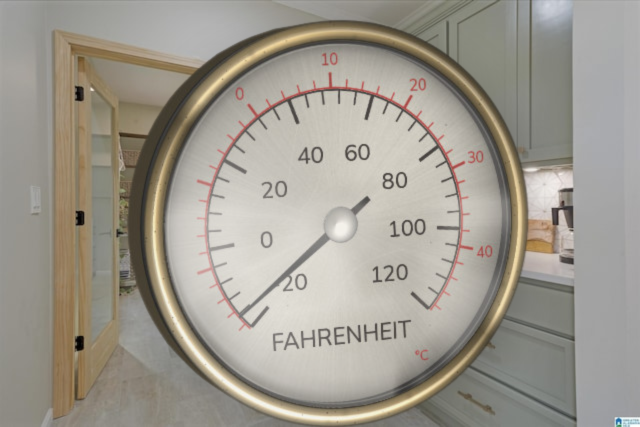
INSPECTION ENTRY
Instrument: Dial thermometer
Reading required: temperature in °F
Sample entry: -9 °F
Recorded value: -16 °F
